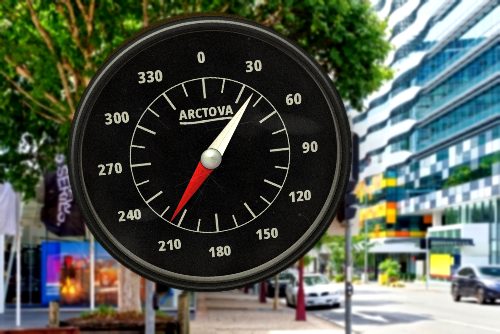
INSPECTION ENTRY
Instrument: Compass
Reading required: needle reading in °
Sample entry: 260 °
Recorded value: 217.5 °
